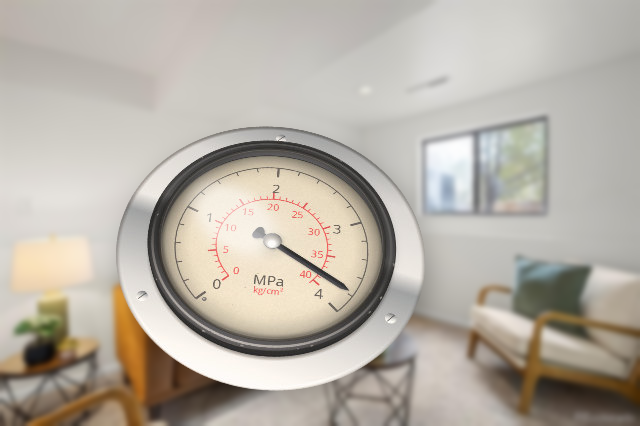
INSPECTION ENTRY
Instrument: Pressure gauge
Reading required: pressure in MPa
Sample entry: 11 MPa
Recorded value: 3.8 MPa
